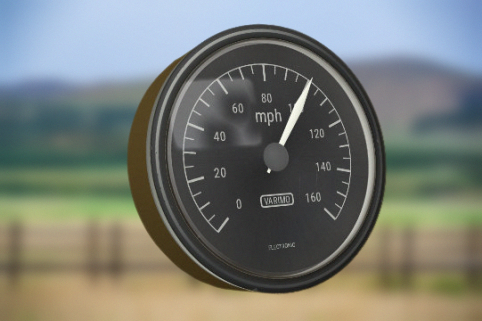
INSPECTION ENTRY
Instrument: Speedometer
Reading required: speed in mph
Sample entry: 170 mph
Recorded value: 100 mph
